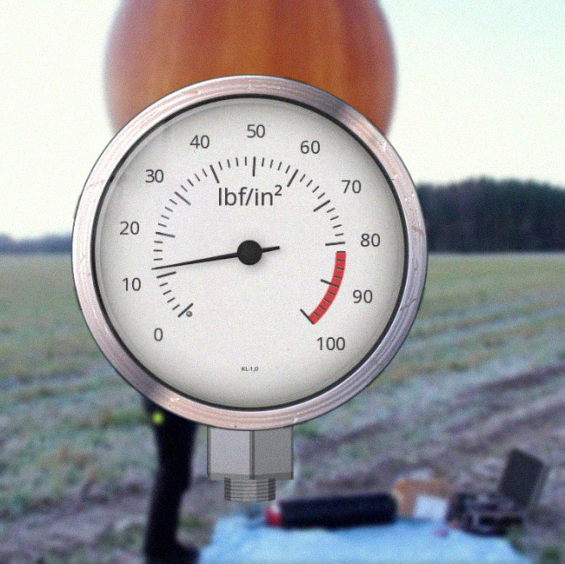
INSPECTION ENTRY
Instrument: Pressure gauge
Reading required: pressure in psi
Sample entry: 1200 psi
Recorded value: 12 psi
